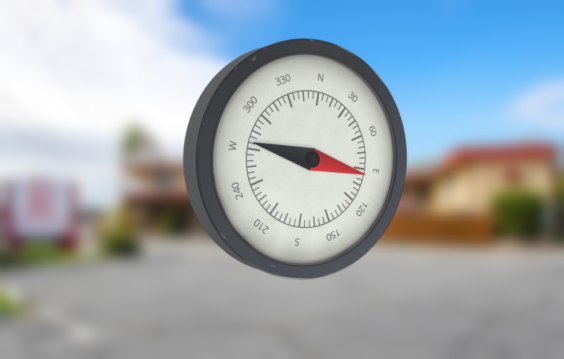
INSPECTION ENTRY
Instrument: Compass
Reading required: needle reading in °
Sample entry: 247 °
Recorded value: 95 °
